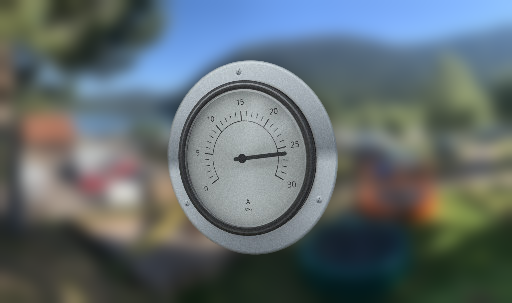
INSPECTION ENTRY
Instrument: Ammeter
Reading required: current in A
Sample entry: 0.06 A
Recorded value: 26 A
